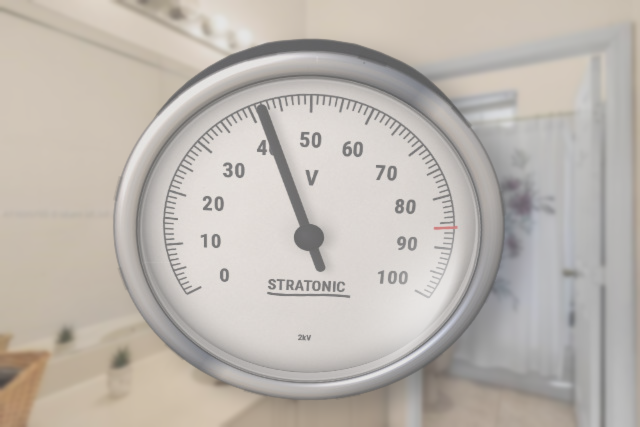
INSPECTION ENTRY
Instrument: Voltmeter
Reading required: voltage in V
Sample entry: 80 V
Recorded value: 42 V
